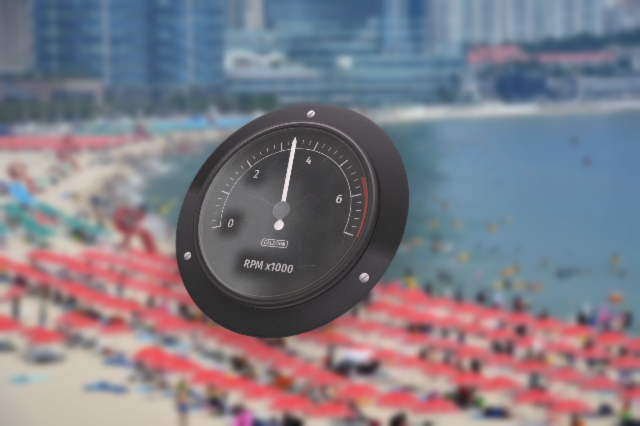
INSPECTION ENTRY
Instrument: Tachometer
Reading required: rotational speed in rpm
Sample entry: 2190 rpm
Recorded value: 3400 rpm
